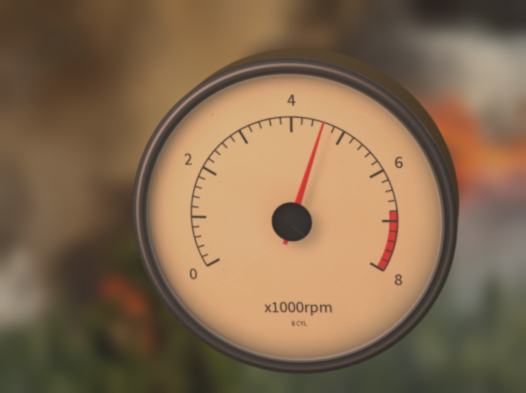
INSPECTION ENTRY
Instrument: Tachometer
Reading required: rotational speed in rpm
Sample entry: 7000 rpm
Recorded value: 4600 rpm
